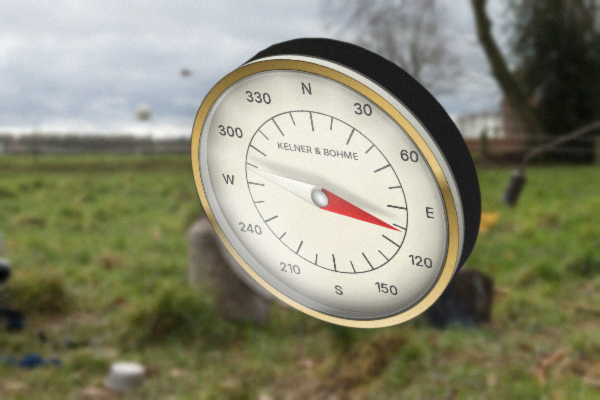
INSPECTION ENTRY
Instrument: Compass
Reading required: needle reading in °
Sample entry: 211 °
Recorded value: 105 °
